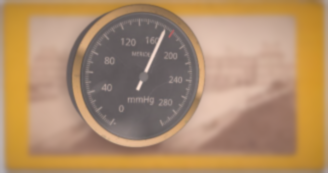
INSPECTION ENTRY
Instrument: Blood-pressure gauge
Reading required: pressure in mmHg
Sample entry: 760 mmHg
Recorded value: 170 mmHg
